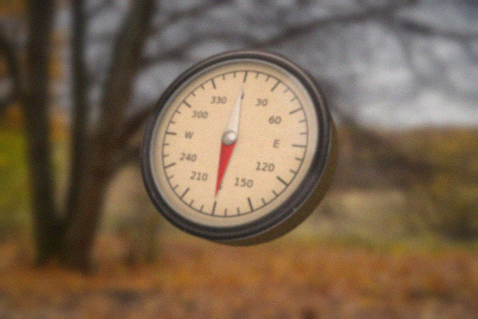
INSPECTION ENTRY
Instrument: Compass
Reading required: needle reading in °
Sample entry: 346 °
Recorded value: 180 °
